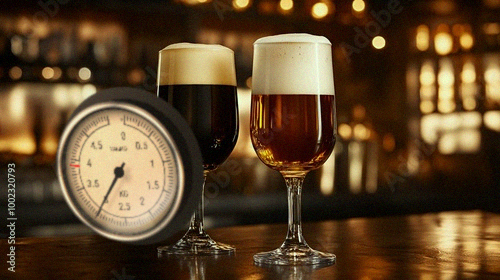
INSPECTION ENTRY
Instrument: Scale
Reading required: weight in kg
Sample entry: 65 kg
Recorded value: 3 kg
